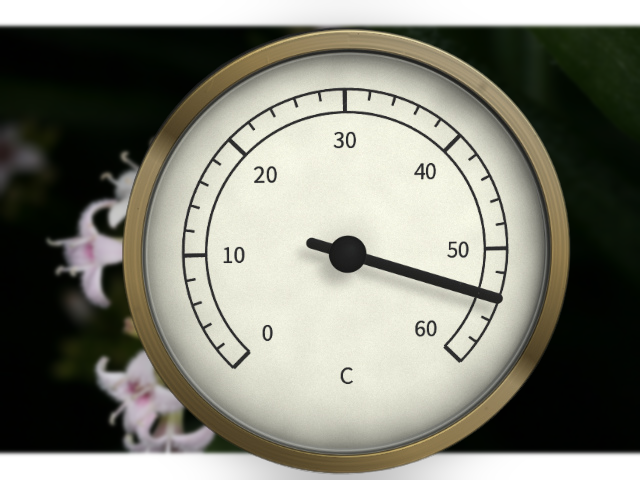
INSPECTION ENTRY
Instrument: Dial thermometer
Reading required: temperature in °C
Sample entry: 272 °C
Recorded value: 54 °C
